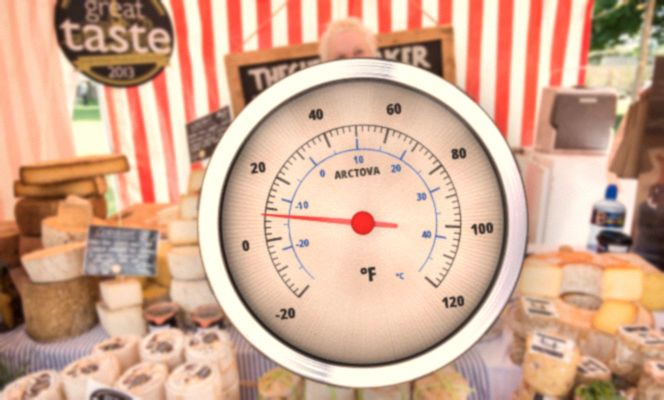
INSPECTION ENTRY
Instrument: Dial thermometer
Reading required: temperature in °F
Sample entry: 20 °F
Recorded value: 8 °F
